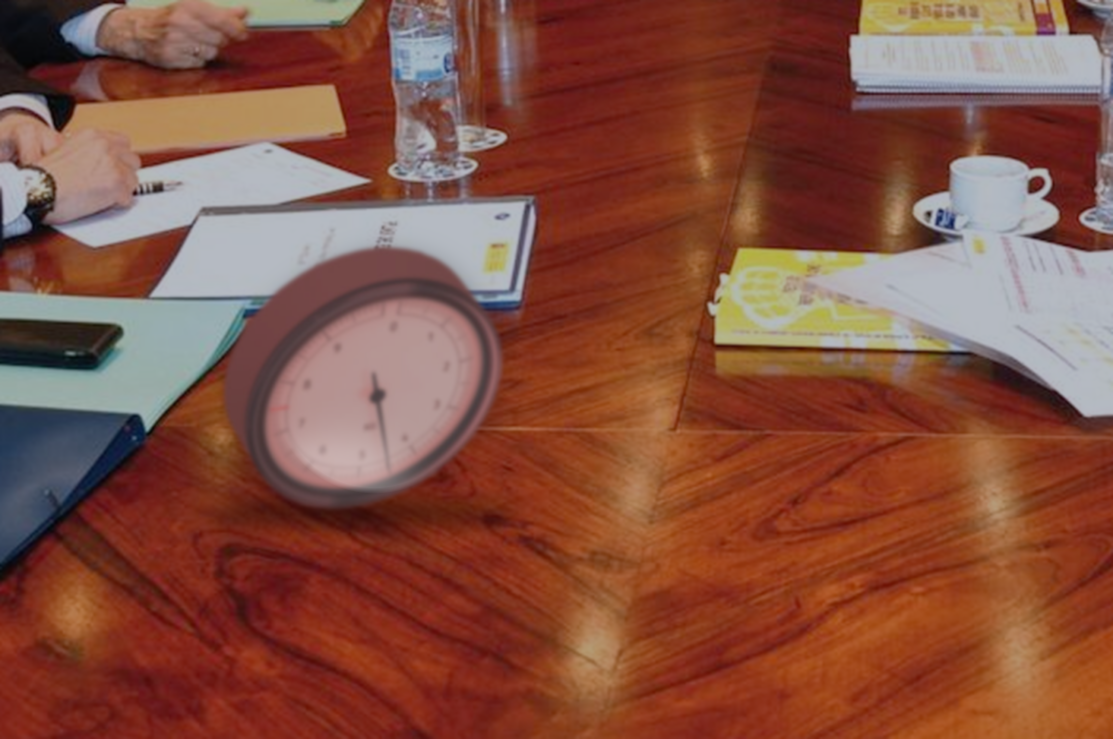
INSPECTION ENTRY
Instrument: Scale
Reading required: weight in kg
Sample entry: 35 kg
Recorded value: 4.5 kg
